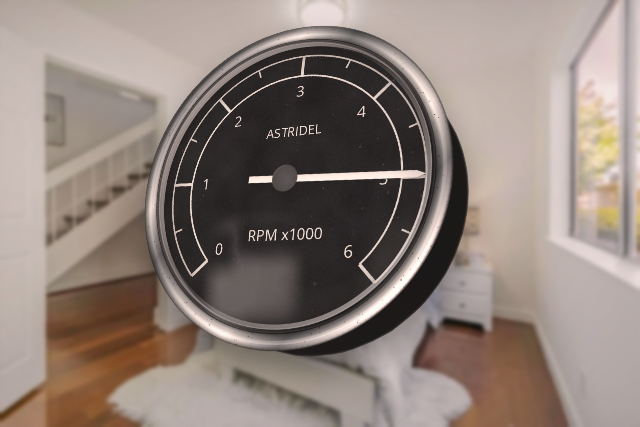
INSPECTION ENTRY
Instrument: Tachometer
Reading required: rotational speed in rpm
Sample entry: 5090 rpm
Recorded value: 5000 rpm
